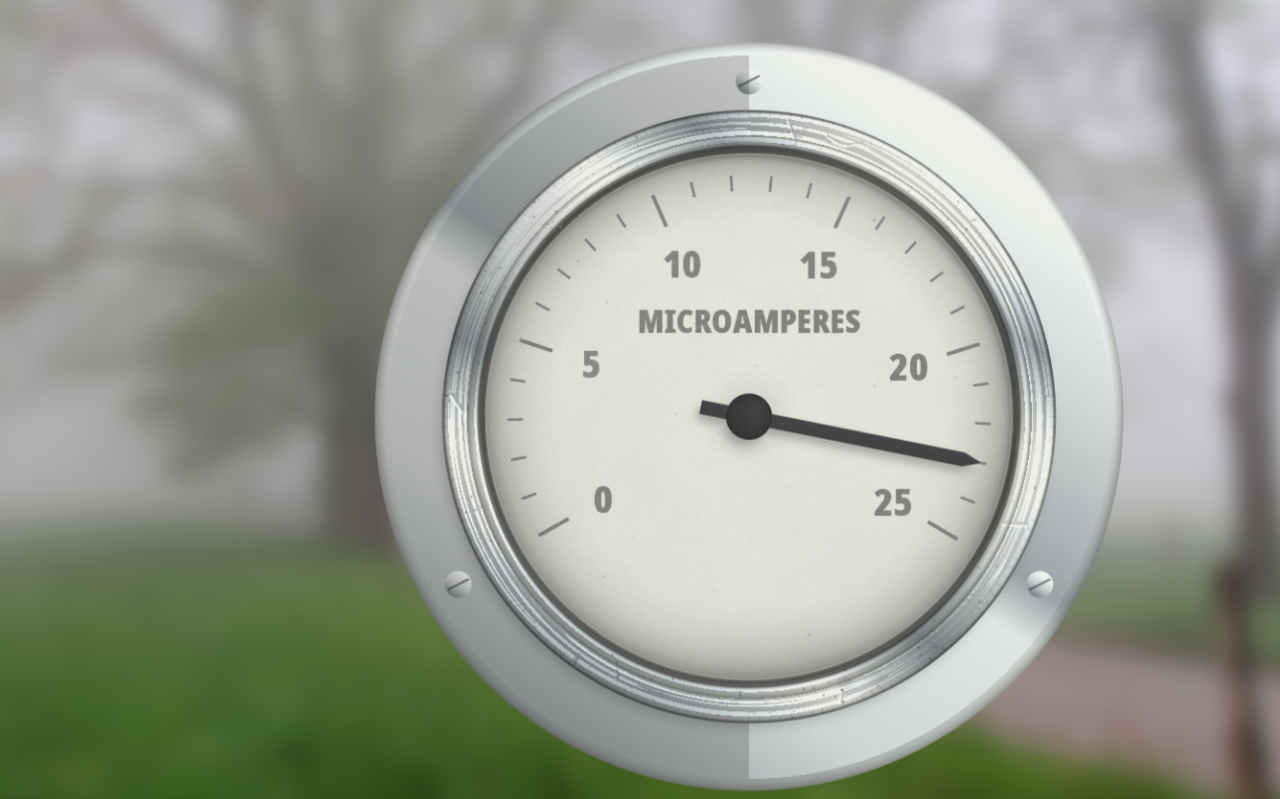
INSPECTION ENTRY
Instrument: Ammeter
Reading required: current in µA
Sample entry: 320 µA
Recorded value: 23 µA
